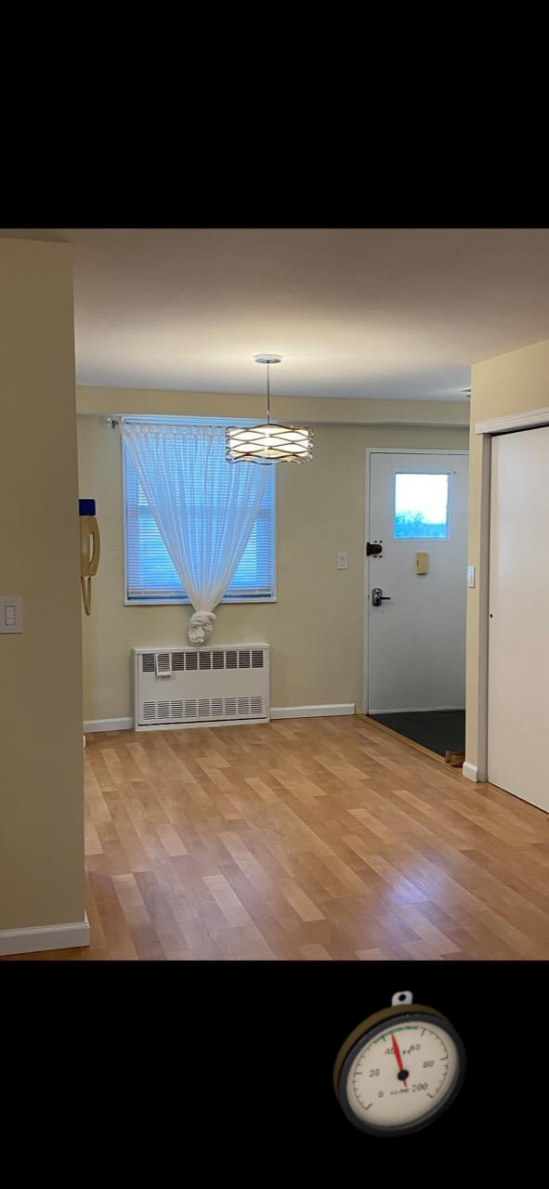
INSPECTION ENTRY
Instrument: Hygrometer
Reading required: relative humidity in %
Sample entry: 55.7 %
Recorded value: 44 %
